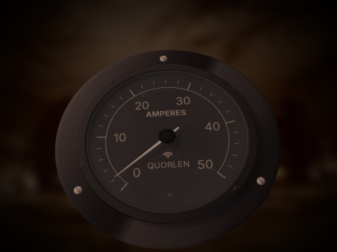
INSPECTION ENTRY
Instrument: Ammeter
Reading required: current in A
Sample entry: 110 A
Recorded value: 2 A
